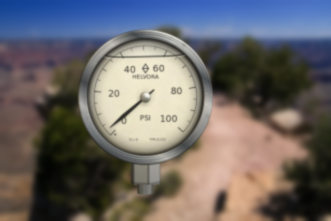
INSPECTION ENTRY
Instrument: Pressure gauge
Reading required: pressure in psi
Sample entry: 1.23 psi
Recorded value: 2.5 psi
